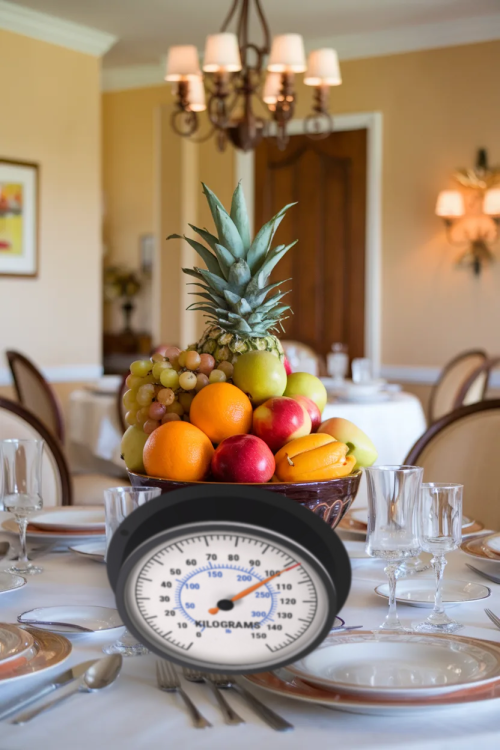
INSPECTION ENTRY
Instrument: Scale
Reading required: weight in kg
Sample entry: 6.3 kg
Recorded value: 100 kg
